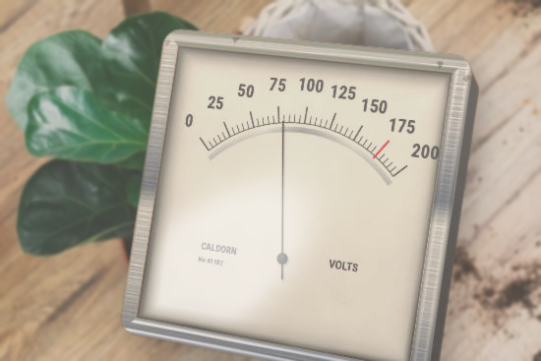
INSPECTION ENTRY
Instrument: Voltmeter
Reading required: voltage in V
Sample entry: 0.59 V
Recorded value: 80 V
